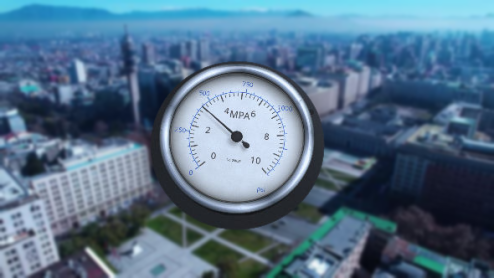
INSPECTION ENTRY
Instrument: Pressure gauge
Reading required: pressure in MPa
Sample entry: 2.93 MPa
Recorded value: 3 MPa
